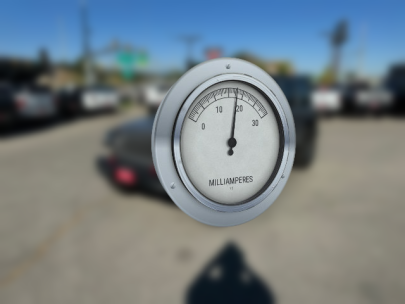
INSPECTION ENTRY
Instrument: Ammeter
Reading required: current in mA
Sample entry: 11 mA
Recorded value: 17.5 mA
